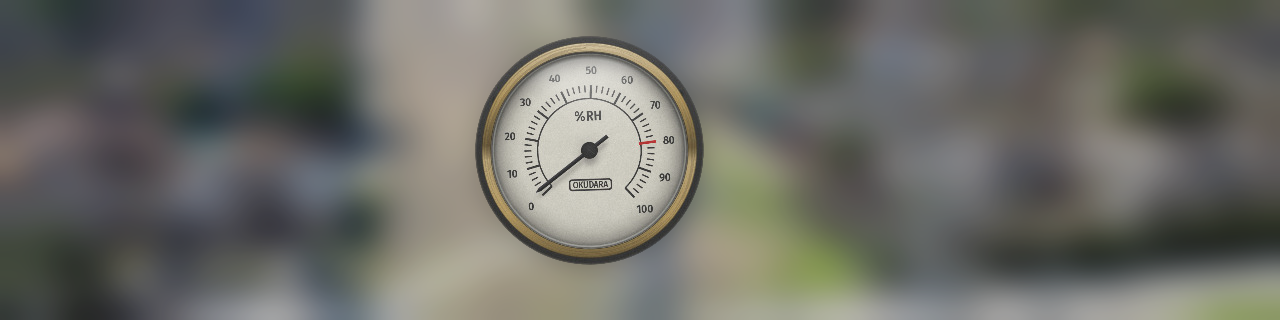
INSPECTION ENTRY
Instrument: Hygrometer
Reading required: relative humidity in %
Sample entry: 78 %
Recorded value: 2 %
